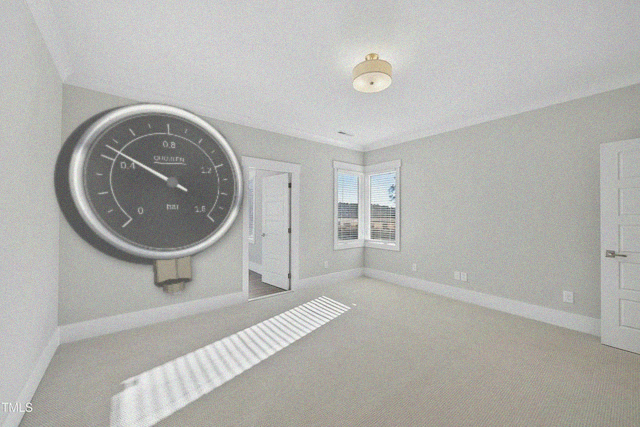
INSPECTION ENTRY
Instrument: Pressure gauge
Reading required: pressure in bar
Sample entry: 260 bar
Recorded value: 0.45 bar
